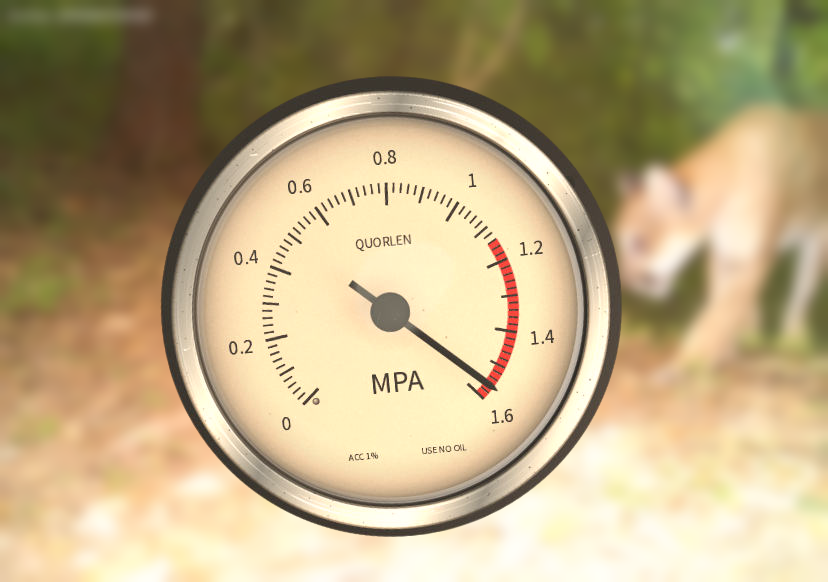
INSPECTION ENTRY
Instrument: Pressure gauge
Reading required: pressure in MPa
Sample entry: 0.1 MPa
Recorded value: 1.56 MPa
